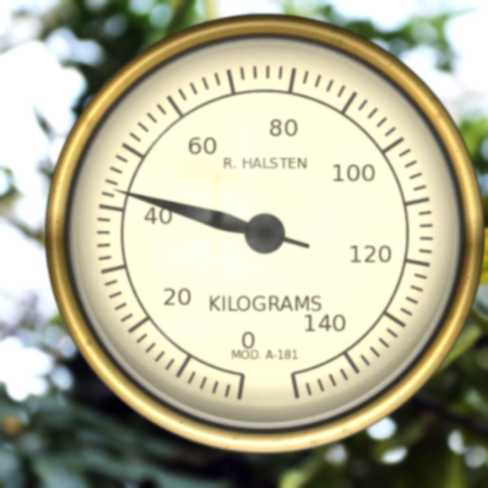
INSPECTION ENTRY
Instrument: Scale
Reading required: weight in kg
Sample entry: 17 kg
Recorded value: 43 kg
